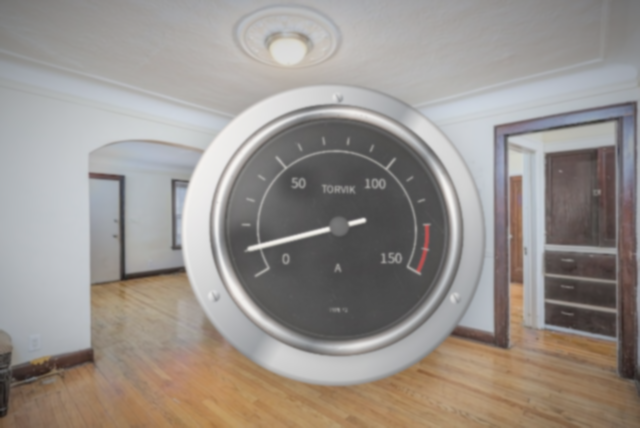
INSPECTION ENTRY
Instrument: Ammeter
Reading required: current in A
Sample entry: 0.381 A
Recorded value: 10 A
